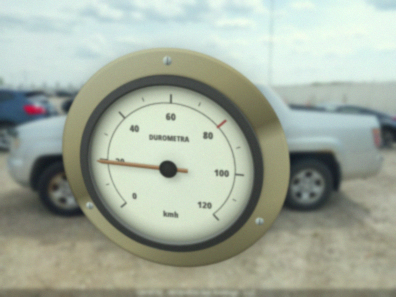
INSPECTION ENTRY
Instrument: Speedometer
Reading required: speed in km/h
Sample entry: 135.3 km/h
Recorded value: 20 km/h
